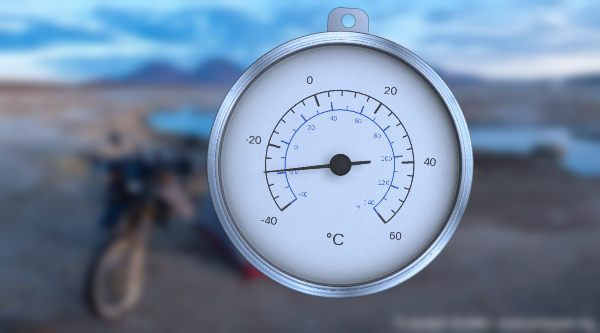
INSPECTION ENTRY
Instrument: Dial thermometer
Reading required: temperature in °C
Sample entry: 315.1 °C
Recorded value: -28 °C
